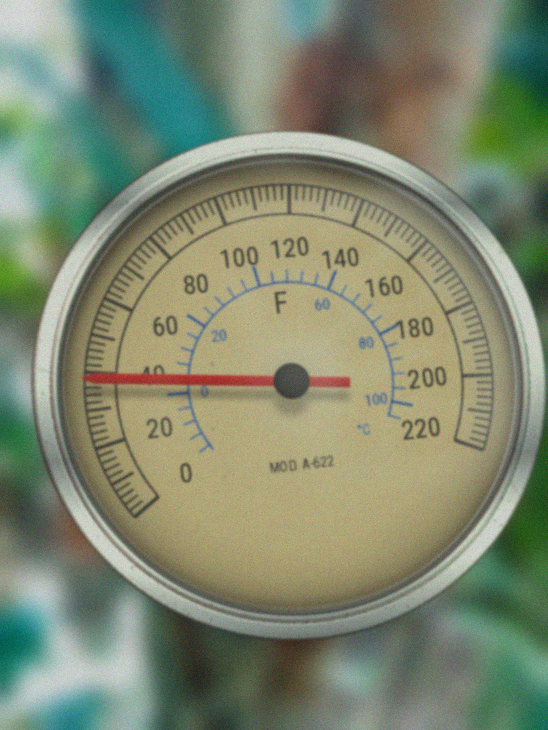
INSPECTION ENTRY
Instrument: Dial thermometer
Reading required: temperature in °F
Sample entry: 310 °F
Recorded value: 38 °F
